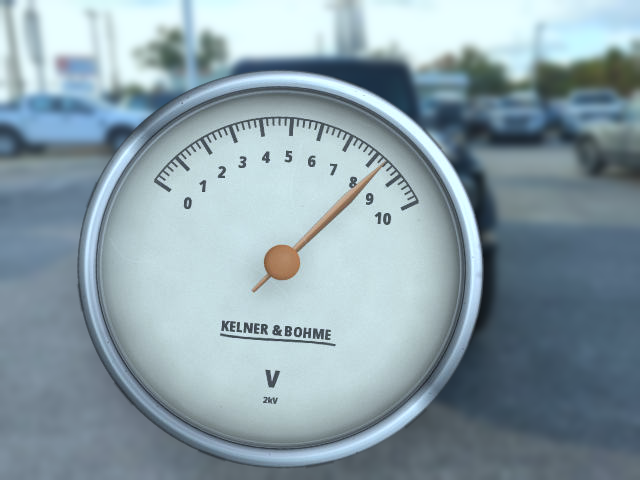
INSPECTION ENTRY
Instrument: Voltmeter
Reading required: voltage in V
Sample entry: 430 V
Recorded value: 8.4 V
